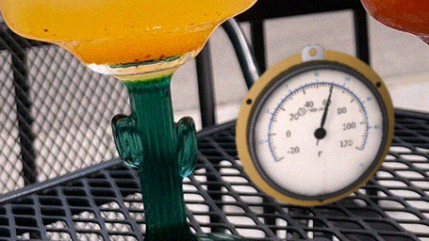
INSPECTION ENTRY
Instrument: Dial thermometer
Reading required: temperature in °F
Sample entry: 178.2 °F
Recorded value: 60 °F
